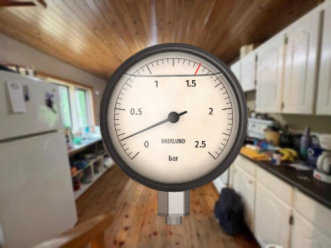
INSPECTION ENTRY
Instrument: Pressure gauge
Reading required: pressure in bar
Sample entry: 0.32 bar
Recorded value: 0.2 bar
